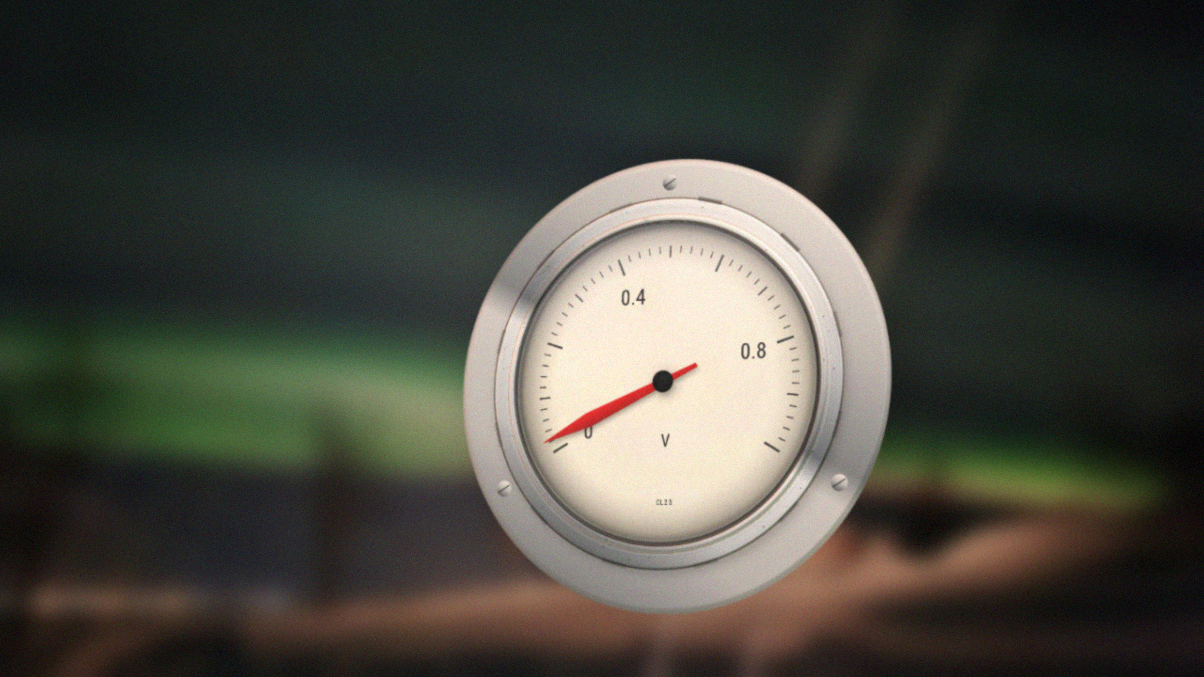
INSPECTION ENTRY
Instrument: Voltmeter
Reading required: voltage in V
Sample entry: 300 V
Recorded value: 0.02 V
